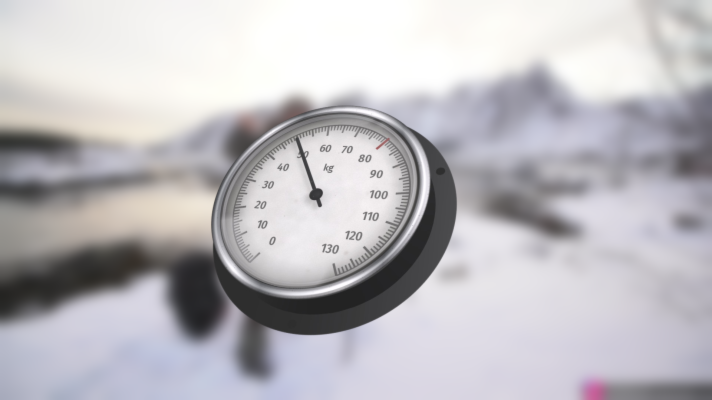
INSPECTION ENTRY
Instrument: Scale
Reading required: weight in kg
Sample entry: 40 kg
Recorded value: 50 kg
